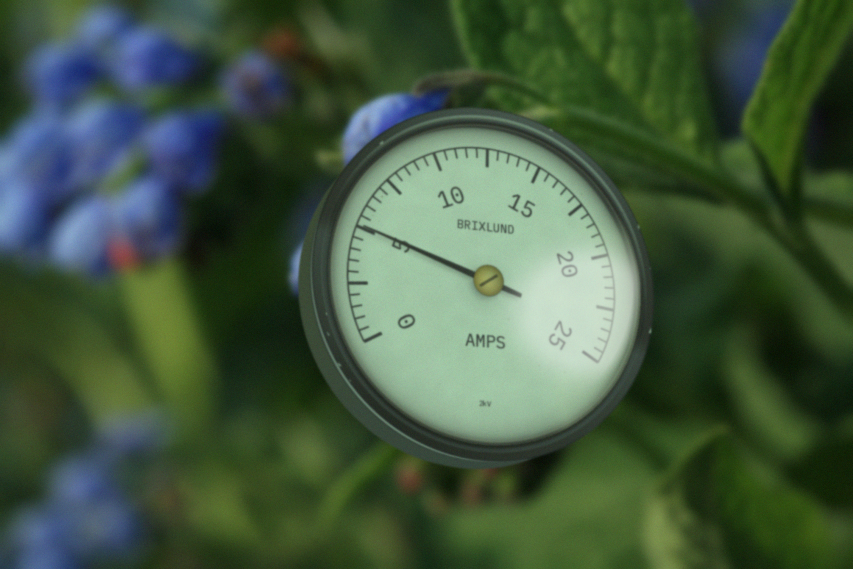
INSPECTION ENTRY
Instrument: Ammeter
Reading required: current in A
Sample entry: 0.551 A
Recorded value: 5 A
